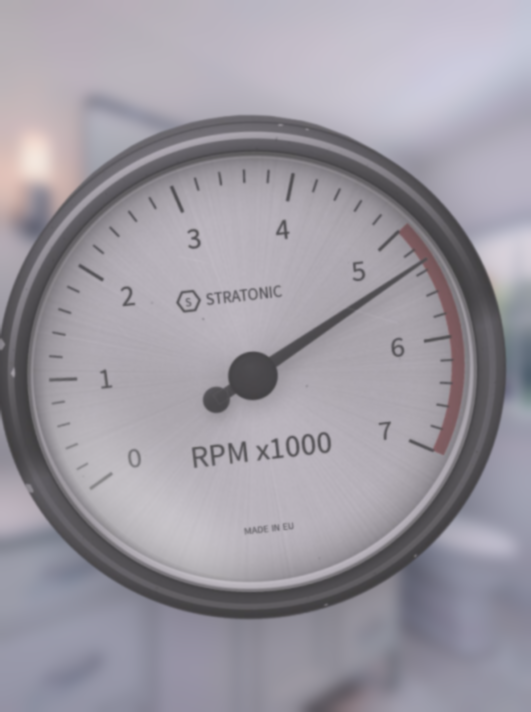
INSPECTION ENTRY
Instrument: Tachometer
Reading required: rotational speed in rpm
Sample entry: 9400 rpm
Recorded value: 5300 rpm
